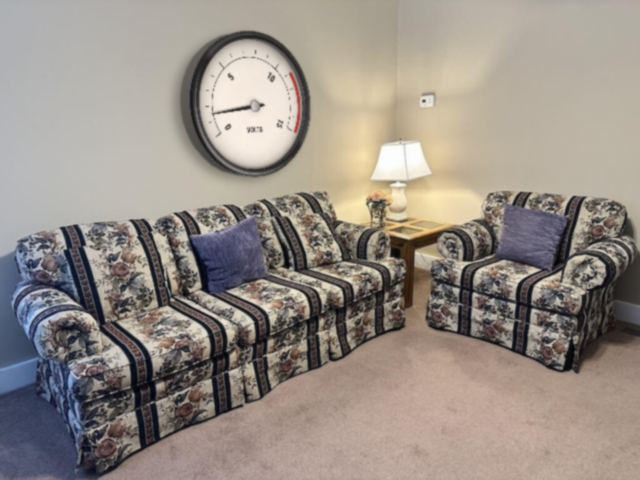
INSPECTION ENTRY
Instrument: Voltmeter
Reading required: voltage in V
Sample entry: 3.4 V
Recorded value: 1.5 V
